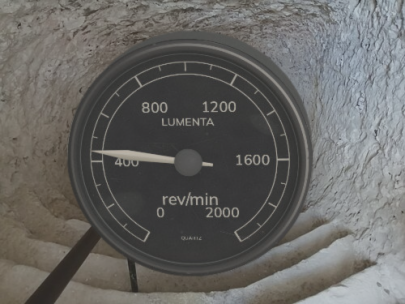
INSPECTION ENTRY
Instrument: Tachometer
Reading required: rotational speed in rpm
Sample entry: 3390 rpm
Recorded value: 450 rpm
